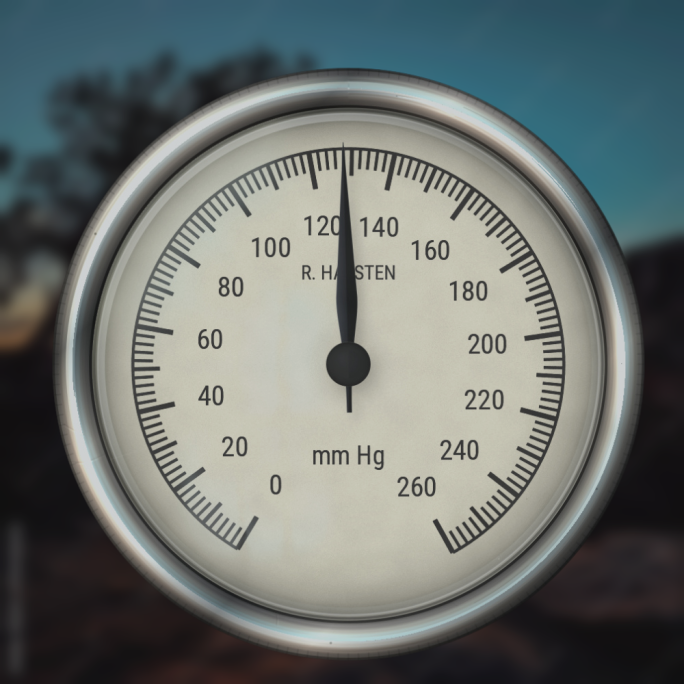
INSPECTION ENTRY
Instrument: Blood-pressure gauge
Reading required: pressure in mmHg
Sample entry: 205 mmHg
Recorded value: 128 mmHg
